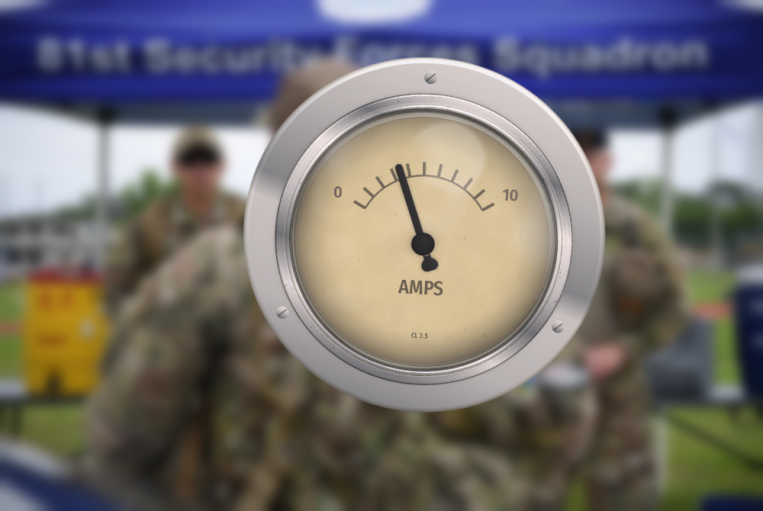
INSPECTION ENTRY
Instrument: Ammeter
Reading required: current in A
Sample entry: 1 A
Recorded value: 3.5 A
